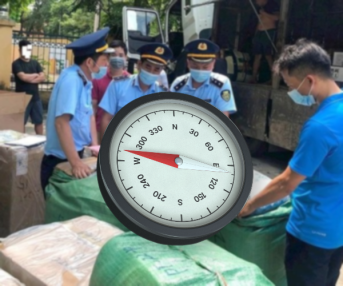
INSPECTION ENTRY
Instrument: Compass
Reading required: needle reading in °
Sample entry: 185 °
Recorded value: 280 °
